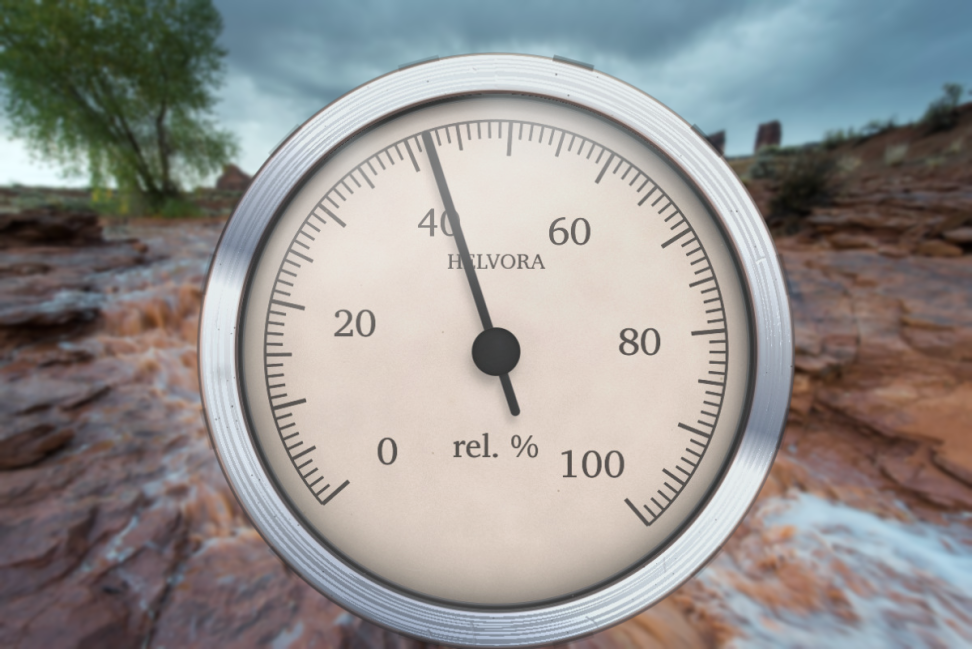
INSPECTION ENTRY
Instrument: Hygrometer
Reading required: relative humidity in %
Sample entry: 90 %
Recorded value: 42 %
